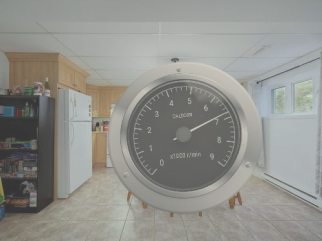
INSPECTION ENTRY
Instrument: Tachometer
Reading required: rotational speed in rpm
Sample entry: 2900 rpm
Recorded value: 6800 rpm
